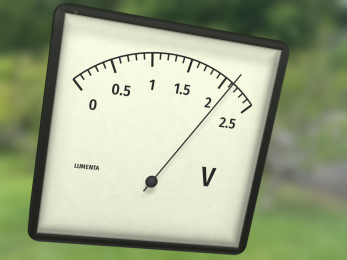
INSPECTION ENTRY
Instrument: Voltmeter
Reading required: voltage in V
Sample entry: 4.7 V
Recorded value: 2.1 V
